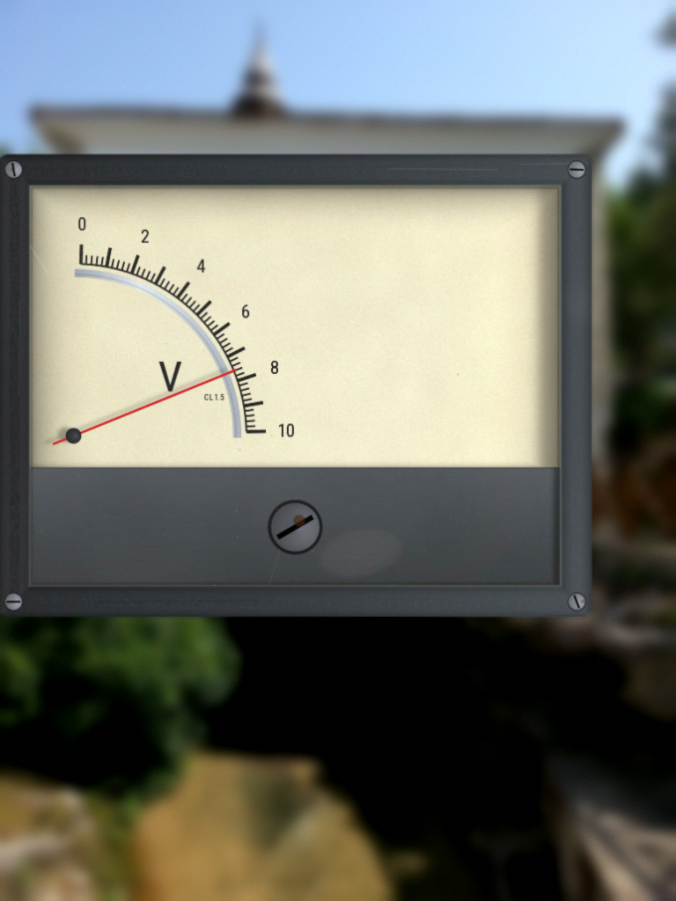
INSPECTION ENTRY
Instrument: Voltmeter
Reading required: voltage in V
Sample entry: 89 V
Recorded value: 7.6 V
